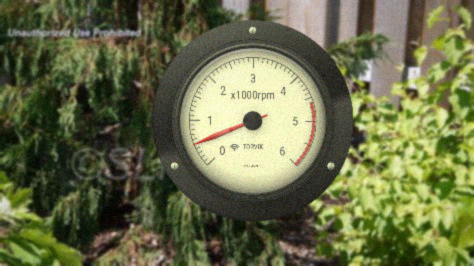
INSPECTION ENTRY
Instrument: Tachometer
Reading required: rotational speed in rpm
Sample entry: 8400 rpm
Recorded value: 500 rpm
